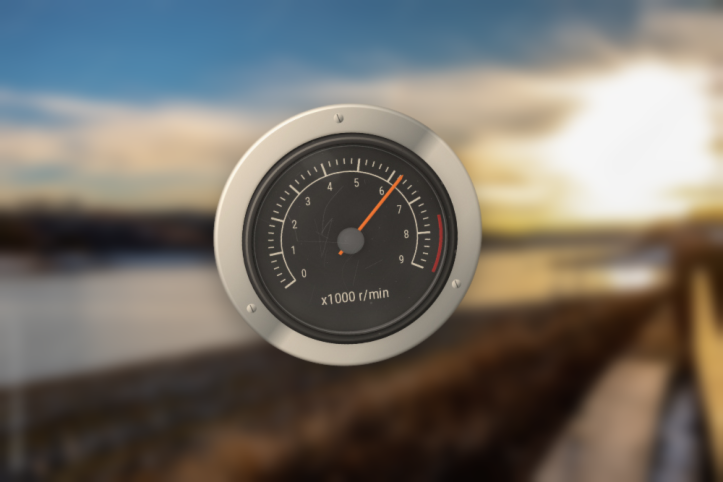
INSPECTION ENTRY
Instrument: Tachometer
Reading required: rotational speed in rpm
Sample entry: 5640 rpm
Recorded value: 6200 rpm
